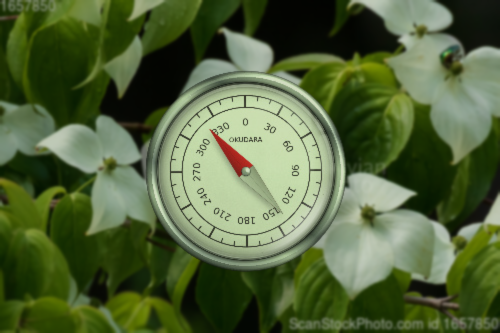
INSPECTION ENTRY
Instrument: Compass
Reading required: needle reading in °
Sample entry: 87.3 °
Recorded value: 320 °
